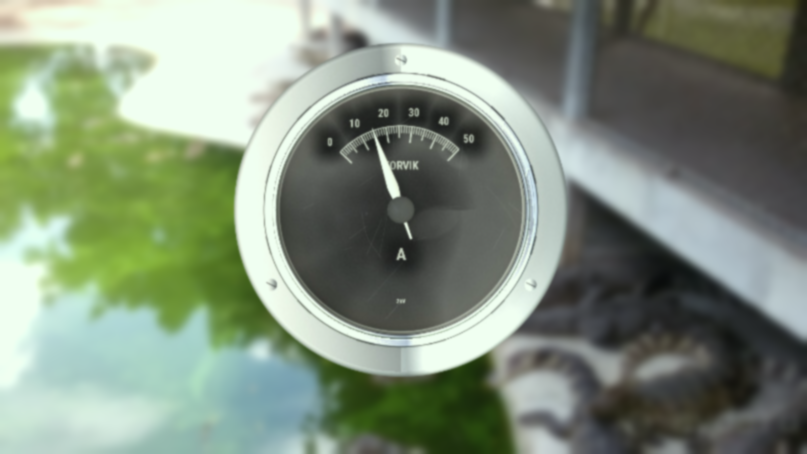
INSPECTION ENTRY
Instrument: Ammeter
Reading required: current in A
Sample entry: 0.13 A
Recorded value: 15 A
